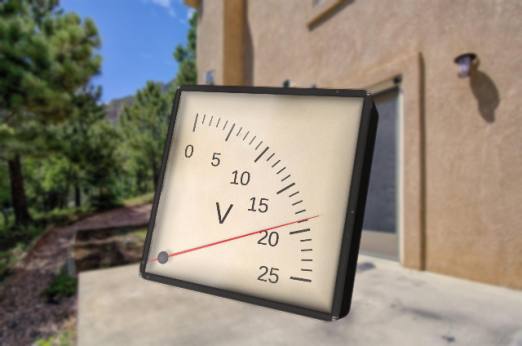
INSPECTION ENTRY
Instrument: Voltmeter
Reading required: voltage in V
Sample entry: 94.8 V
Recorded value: 19 V
